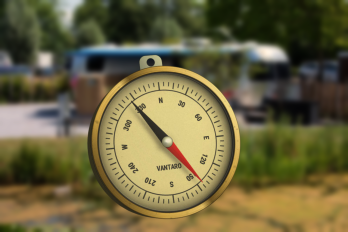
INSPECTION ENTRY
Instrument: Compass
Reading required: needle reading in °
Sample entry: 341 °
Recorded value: 145 °
